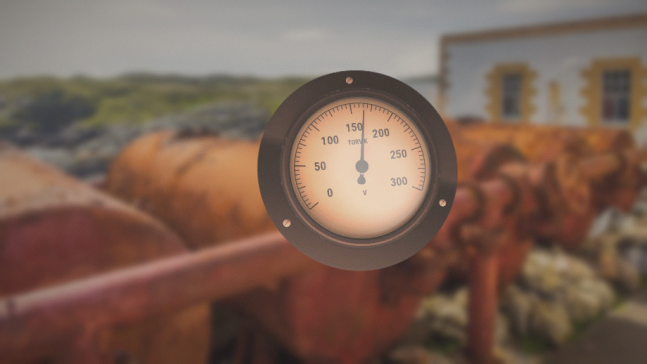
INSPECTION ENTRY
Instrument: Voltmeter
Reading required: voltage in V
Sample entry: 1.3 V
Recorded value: 165 V
